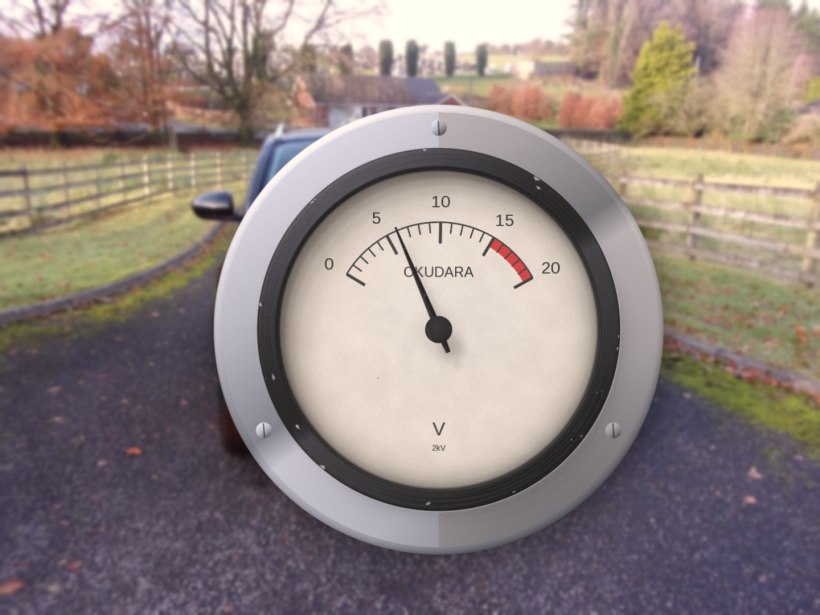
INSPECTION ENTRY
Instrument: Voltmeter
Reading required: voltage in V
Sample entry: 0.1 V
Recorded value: 6 V
